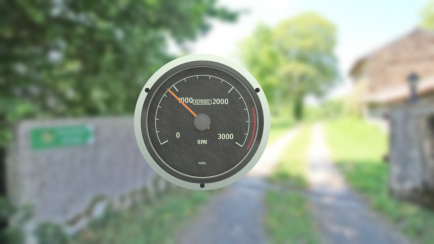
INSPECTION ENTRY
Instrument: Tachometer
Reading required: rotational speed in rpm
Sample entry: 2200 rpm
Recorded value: 900 rpm
